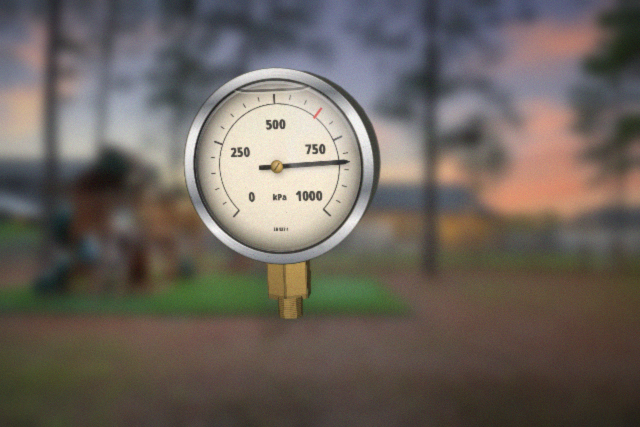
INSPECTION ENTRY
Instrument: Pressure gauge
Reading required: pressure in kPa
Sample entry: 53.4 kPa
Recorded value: 825 kPa
